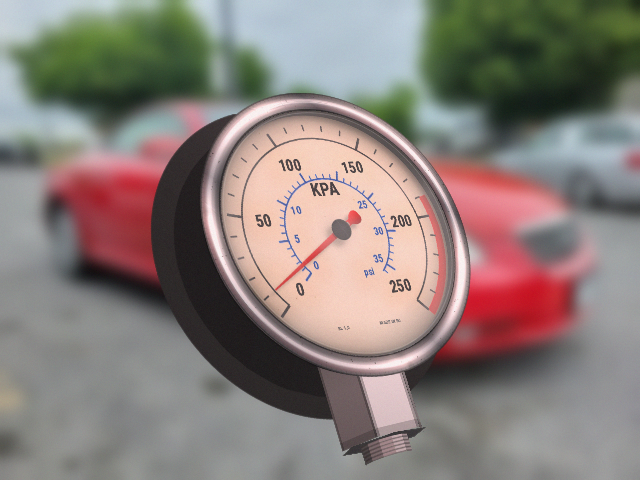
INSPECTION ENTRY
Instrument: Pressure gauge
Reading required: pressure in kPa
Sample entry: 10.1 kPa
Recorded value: 10 kPa
